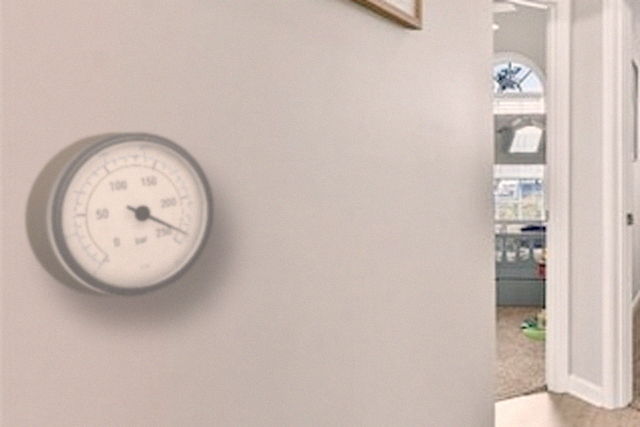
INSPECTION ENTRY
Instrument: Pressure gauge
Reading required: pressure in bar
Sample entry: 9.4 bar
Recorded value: 240 bar
